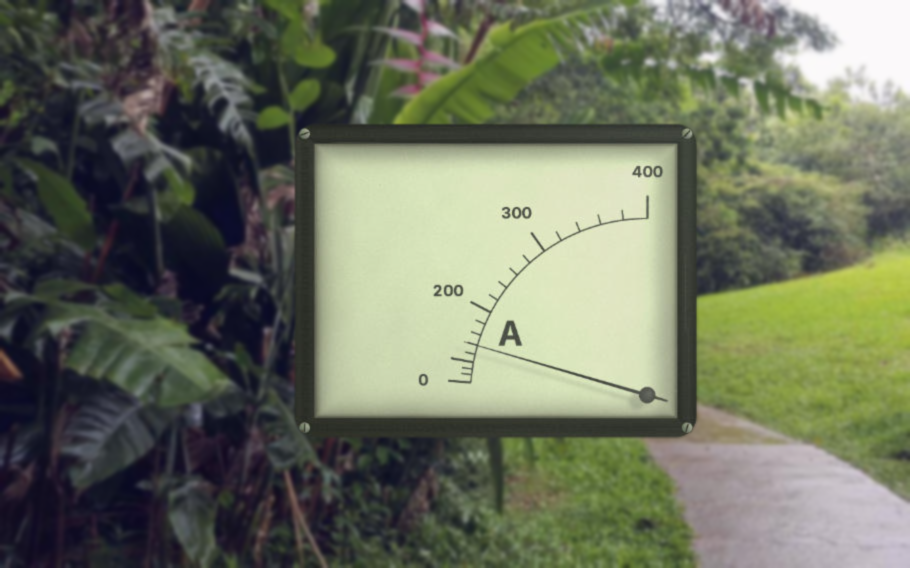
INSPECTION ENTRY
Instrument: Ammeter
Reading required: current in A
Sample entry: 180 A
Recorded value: 140 A
